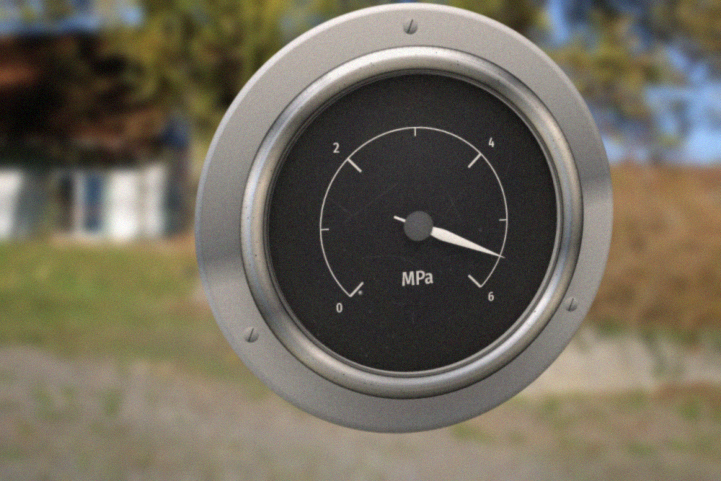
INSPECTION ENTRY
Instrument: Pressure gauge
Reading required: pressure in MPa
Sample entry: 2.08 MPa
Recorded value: 5.5 MPa
